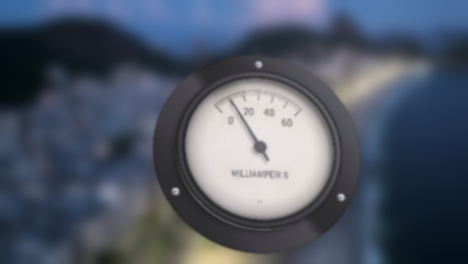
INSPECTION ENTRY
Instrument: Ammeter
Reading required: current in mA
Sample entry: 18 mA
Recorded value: 10 mA
